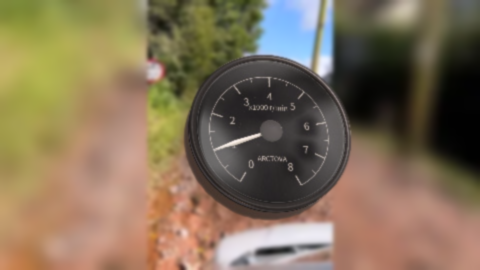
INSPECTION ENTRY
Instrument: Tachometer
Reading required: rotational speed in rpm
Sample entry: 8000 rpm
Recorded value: 1000 rpm
